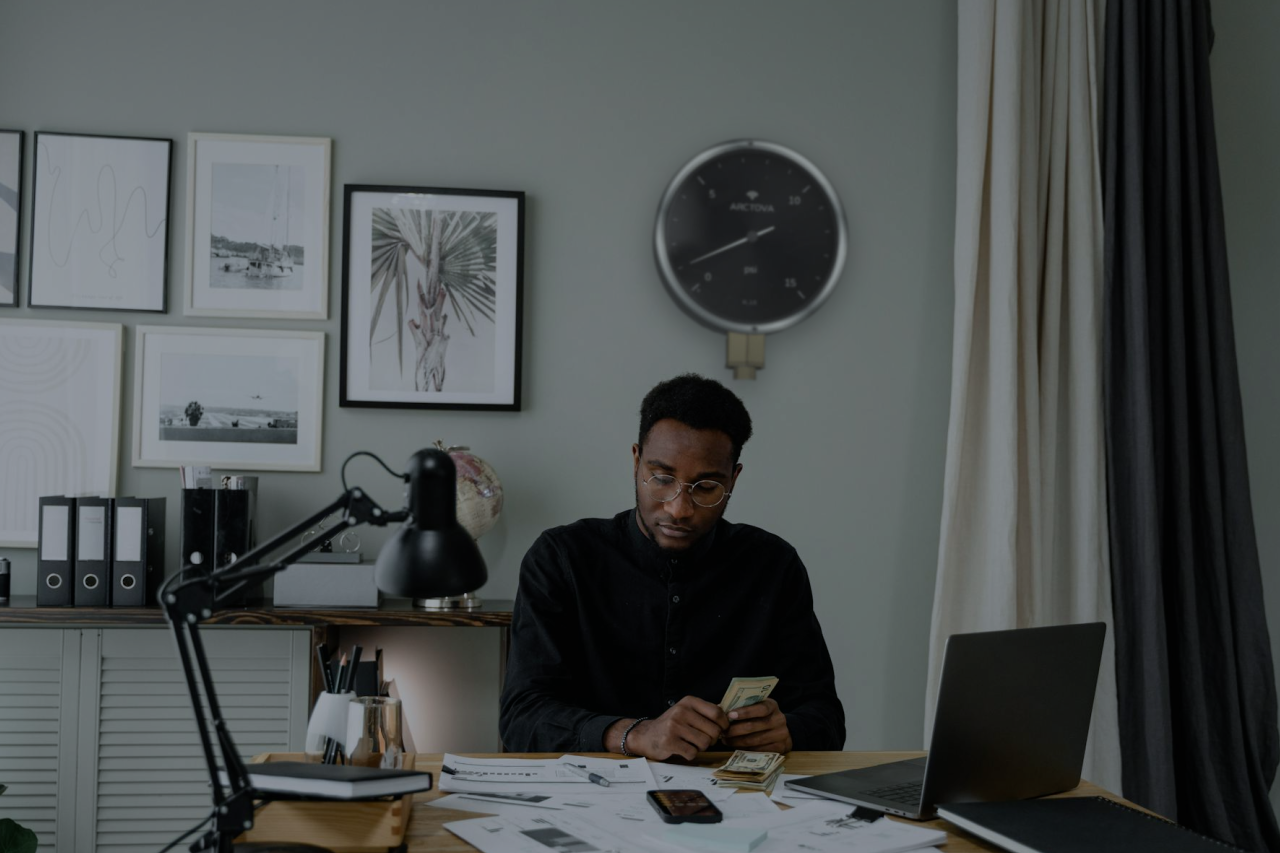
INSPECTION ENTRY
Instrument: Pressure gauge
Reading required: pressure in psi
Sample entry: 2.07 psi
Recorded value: 1 psi
